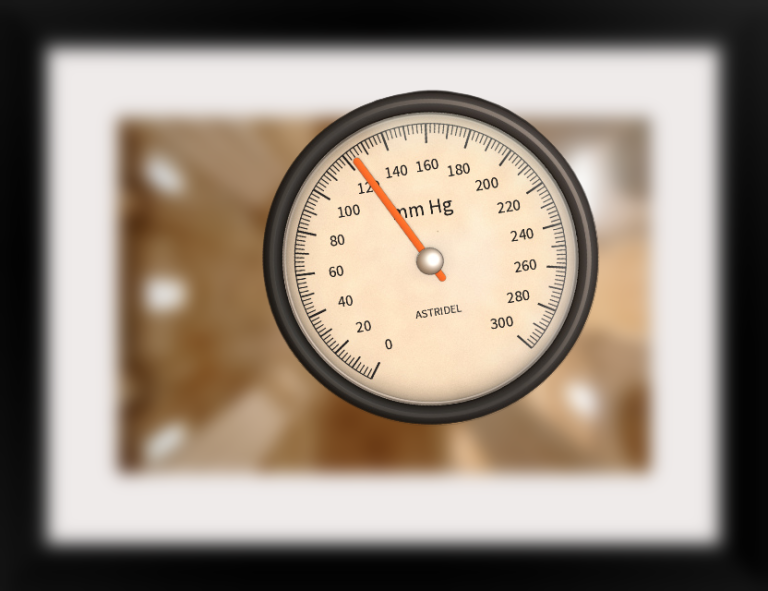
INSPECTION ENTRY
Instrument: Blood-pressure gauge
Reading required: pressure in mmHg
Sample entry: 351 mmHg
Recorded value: 124 mmHg
